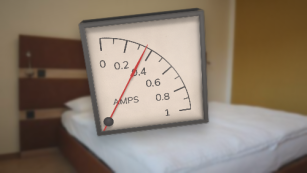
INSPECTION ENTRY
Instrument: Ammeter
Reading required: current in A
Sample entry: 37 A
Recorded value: 0.35 A
